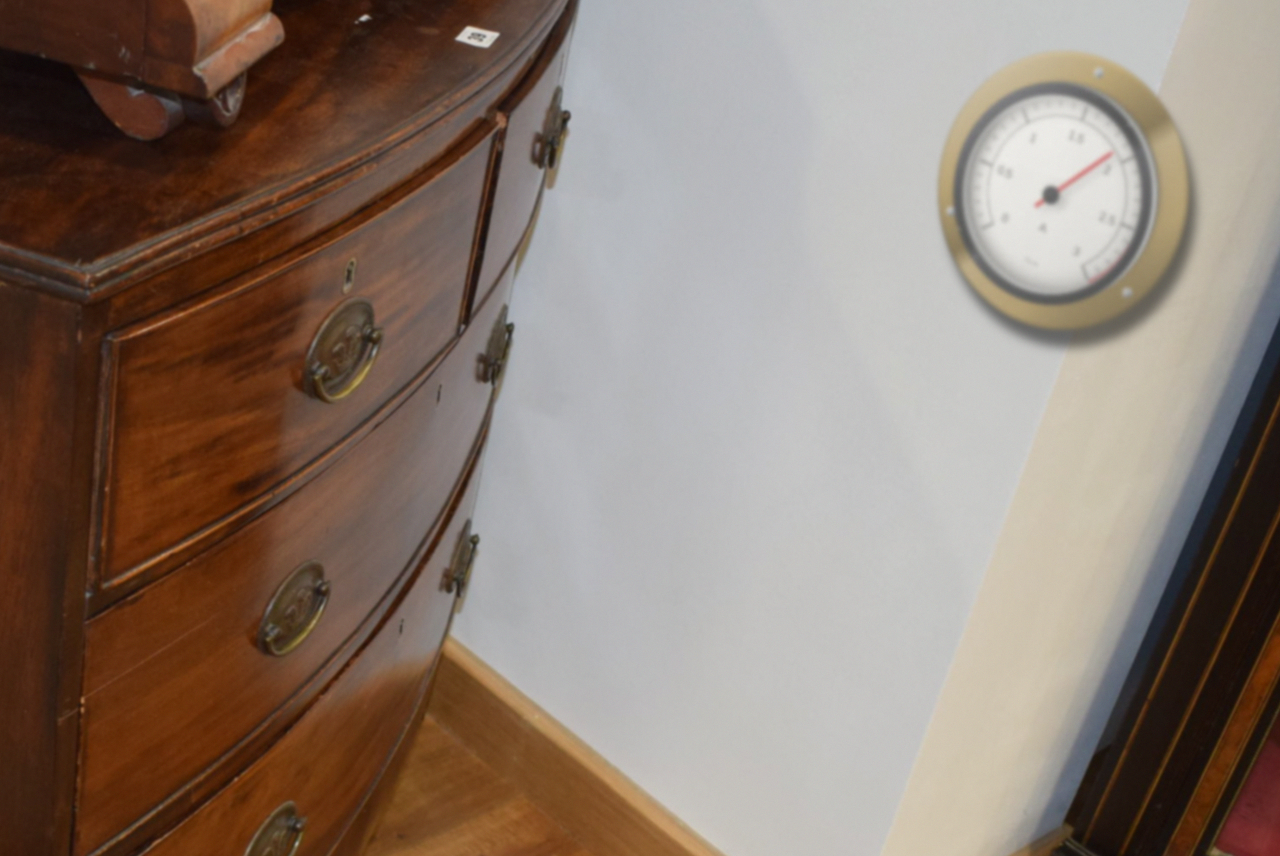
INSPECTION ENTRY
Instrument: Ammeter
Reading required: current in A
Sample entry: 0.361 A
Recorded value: 1.9 A
